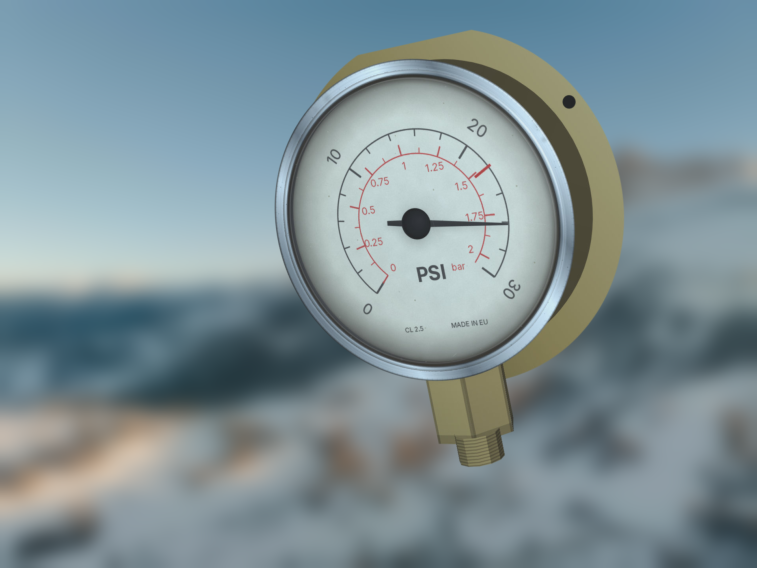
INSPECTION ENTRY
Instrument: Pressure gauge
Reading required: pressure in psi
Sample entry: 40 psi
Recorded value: 26 psi
